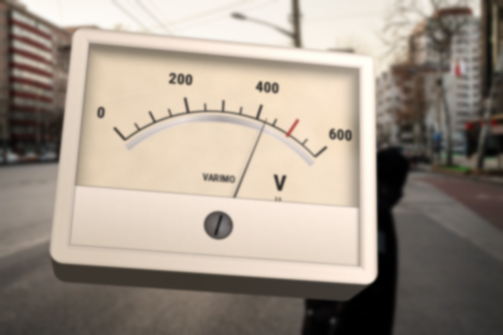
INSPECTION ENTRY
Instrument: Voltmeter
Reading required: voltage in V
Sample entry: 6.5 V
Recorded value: 425 V
